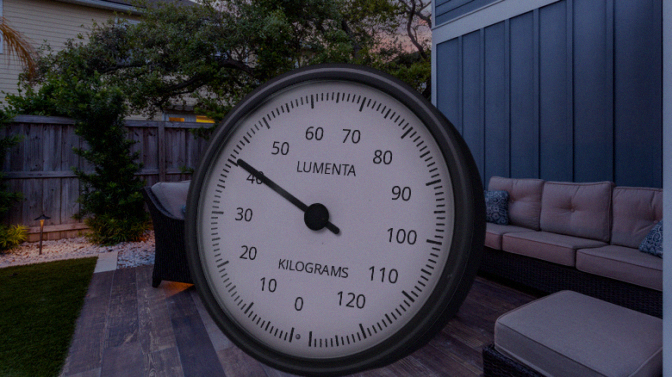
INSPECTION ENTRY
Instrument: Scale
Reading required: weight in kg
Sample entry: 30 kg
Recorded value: 41 kg
